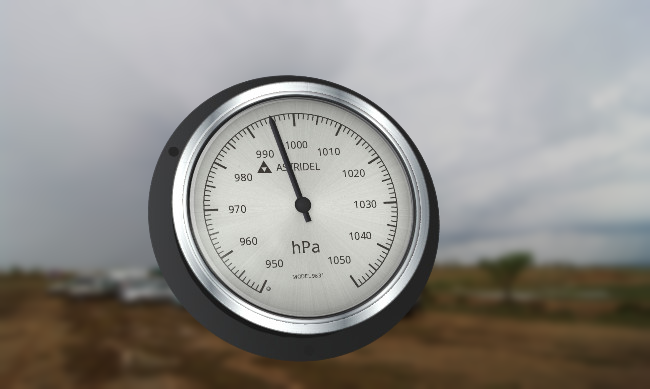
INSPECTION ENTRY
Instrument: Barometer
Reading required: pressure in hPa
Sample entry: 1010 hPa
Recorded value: 995 hPa
